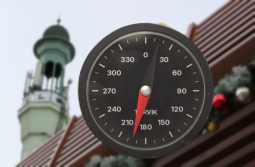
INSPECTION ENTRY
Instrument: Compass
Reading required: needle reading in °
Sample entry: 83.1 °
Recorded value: 195 °
